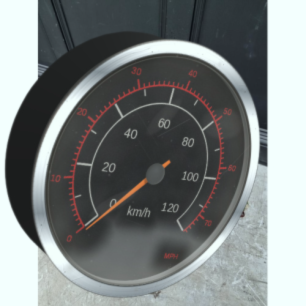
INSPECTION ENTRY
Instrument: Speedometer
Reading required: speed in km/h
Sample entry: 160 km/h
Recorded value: 0 km/h
